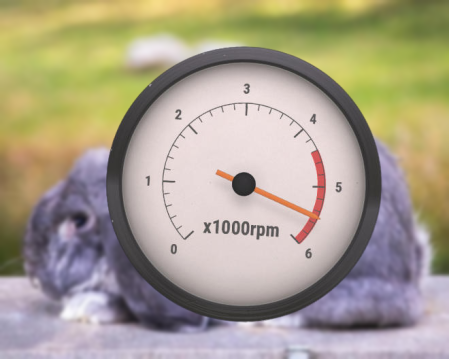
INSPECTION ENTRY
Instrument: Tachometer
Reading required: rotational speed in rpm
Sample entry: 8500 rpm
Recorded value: 5500 rpm
